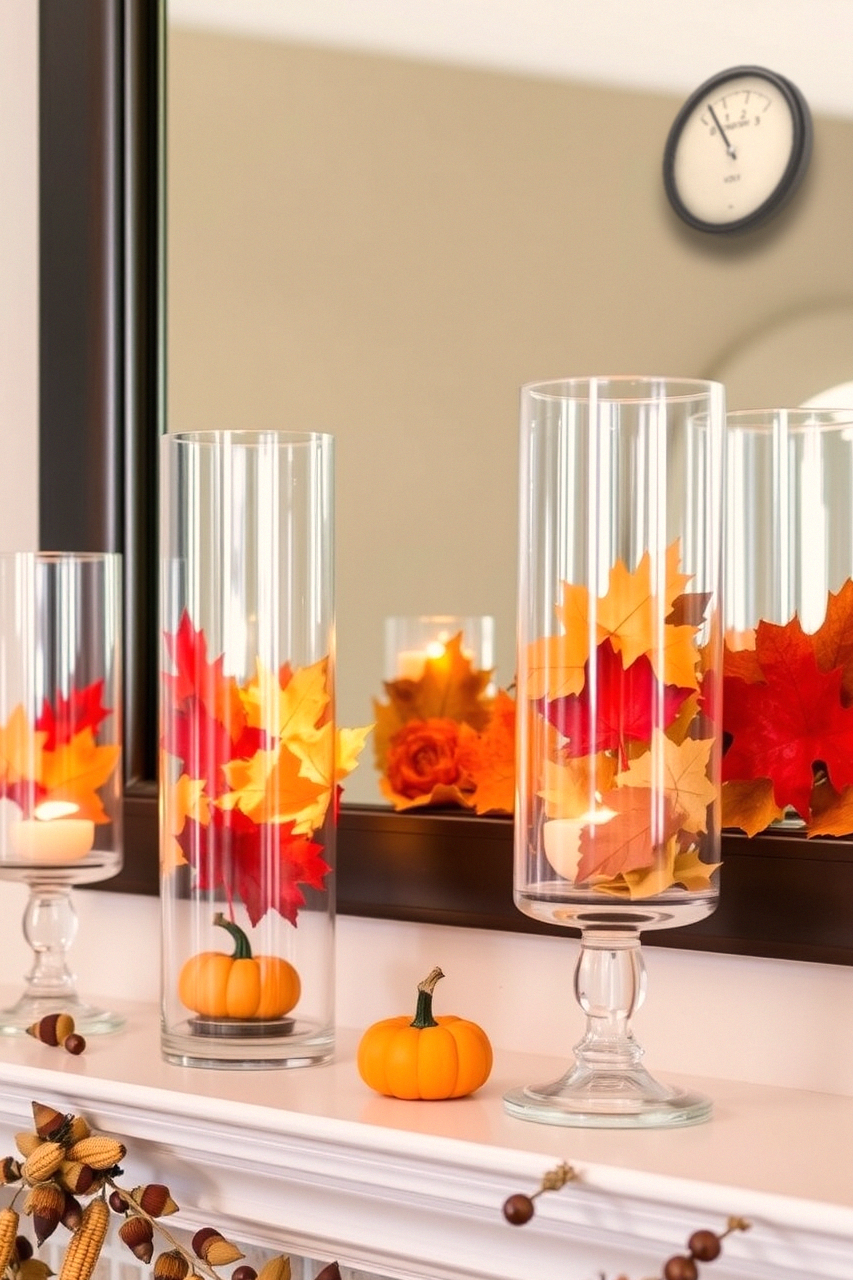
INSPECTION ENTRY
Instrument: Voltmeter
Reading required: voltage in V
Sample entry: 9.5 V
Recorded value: 0.5 V
